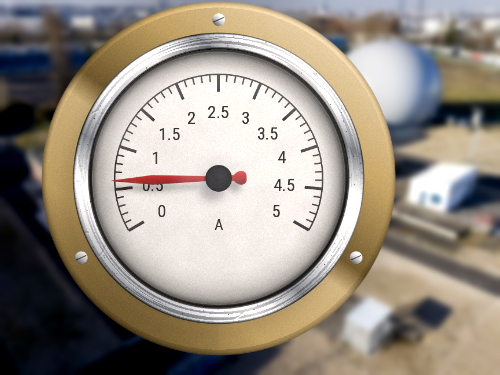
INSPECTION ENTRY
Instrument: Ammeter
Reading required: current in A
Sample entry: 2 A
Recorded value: 0.6 A
